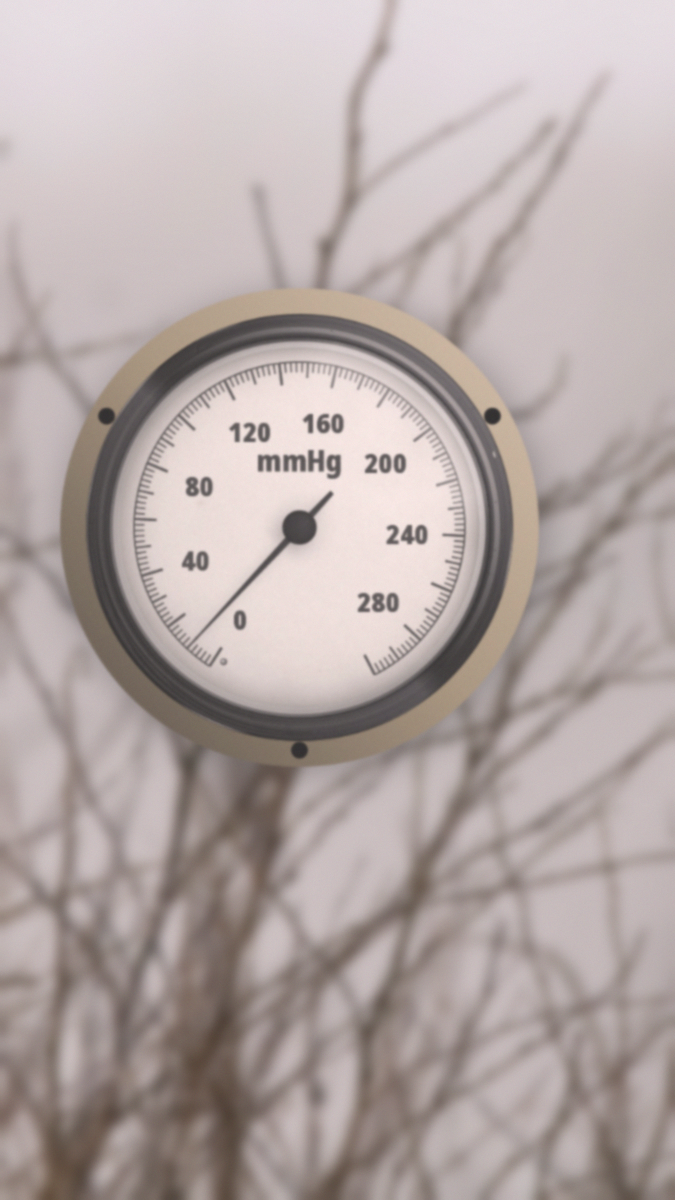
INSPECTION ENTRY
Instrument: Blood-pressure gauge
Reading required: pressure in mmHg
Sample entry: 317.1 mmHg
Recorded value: 10 mmHg
